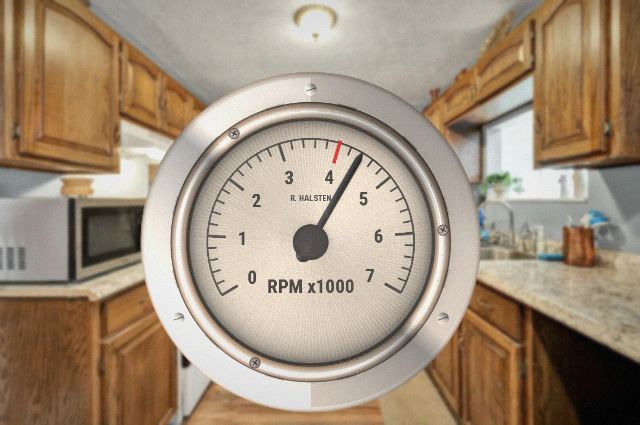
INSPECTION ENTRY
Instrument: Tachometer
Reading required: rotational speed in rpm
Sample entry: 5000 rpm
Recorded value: 4400 rpm
